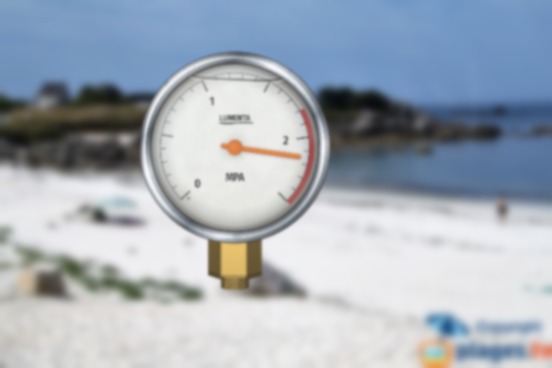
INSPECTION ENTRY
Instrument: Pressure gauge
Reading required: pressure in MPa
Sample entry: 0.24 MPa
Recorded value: 2.15 MPa
